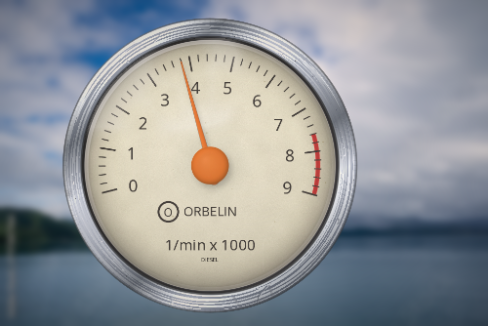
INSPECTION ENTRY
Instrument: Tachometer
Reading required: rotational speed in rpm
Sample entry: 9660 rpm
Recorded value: 3800 rpm
